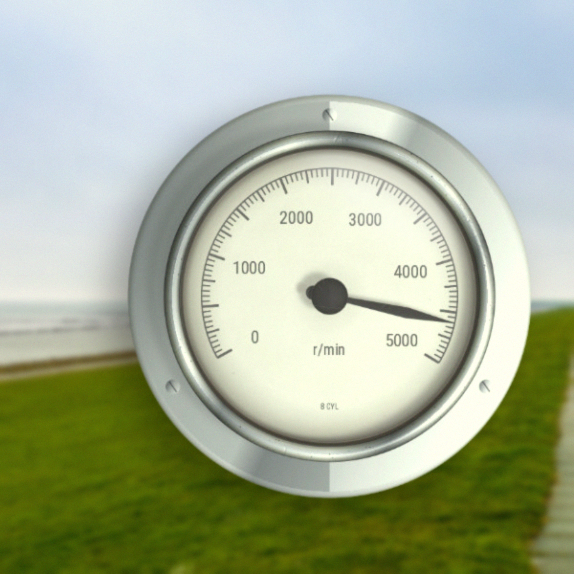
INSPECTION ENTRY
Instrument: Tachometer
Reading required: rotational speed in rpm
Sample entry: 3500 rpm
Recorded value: 4600 rpm
